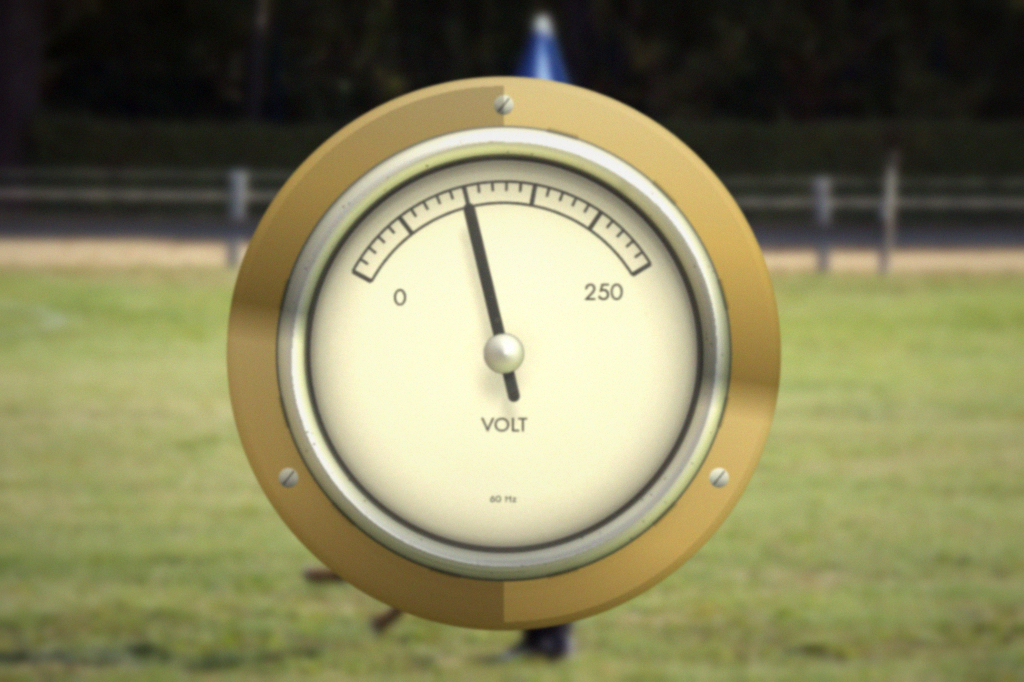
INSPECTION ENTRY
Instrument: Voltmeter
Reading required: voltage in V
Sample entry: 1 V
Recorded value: 100 V
